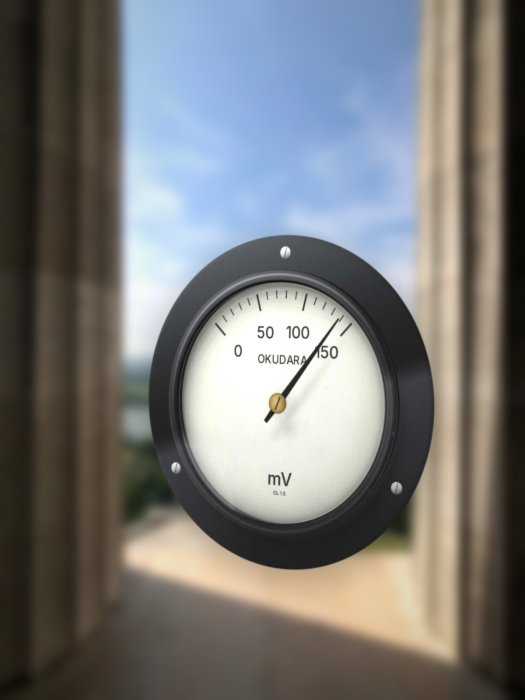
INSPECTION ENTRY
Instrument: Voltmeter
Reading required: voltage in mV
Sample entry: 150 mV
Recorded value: 140 mV
